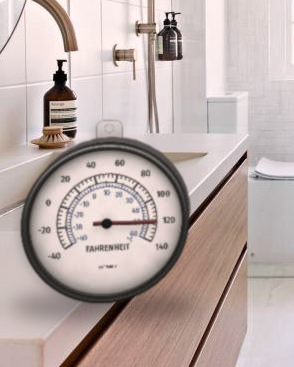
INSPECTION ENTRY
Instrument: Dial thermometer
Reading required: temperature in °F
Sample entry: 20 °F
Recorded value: 120 °F
